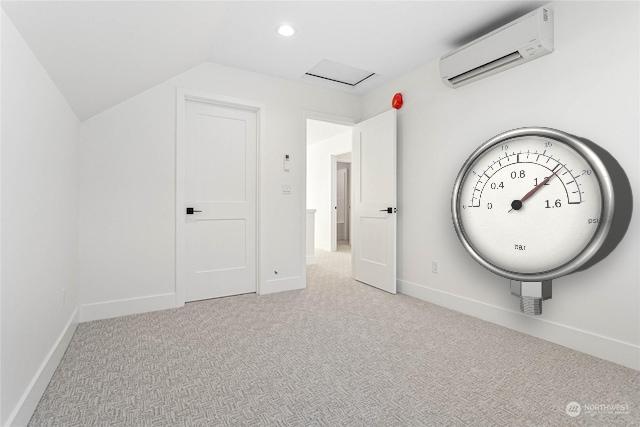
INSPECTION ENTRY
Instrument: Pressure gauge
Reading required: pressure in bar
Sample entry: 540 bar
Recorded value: 1.25 bar
